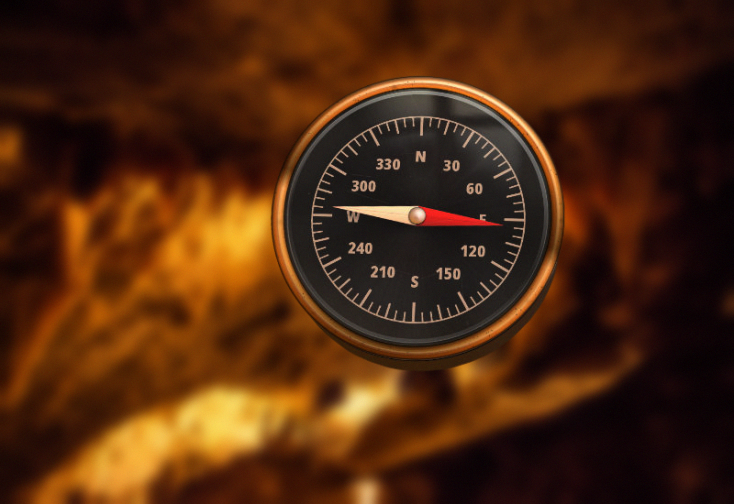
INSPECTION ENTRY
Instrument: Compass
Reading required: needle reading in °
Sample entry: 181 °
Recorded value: 95 °
